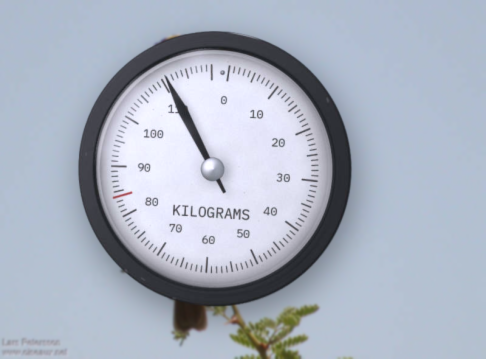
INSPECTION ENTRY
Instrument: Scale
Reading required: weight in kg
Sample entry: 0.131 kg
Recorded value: 111 kg
